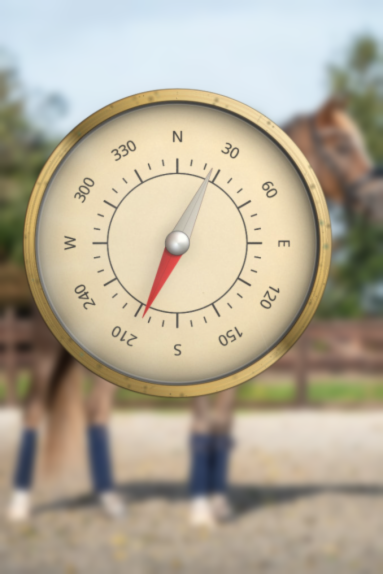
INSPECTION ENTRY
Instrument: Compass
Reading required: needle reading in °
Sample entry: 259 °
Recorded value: 205 °
